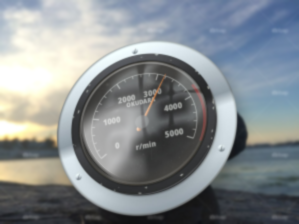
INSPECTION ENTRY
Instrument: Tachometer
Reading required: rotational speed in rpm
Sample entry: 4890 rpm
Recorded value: 3200 rpm
